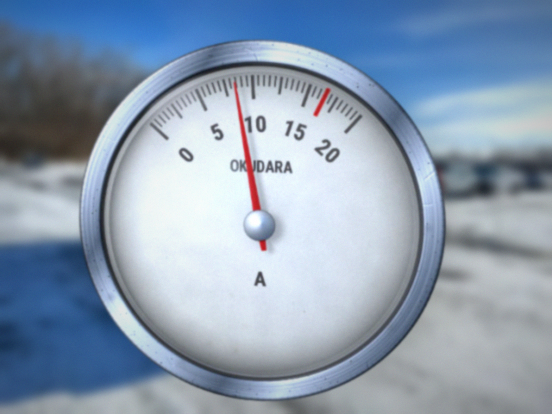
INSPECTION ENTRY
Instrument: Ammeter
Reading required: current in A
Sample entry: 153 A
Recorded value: 8.5 A
